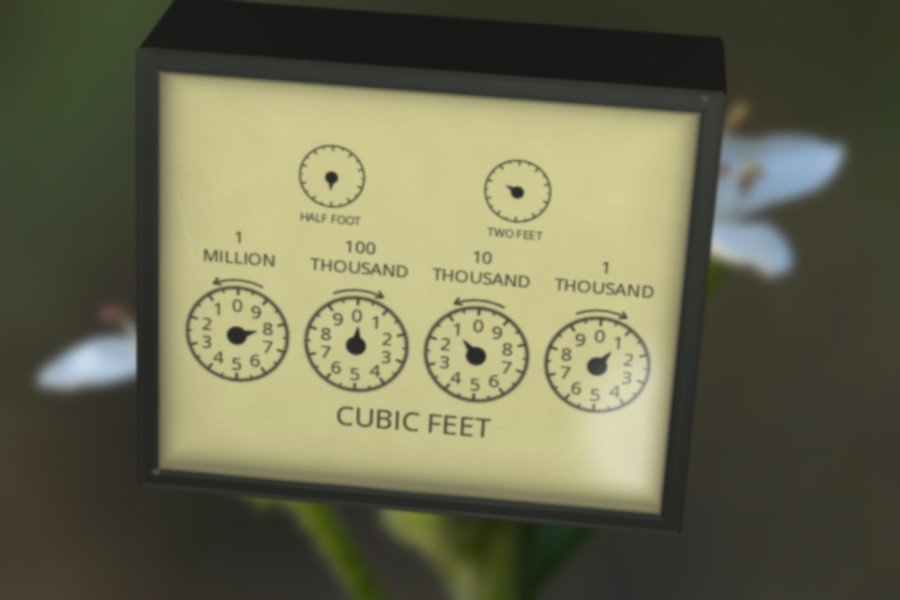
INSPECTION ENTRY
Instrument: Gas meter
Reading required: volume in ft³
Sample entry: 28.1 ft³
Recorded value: 801100 ft³
